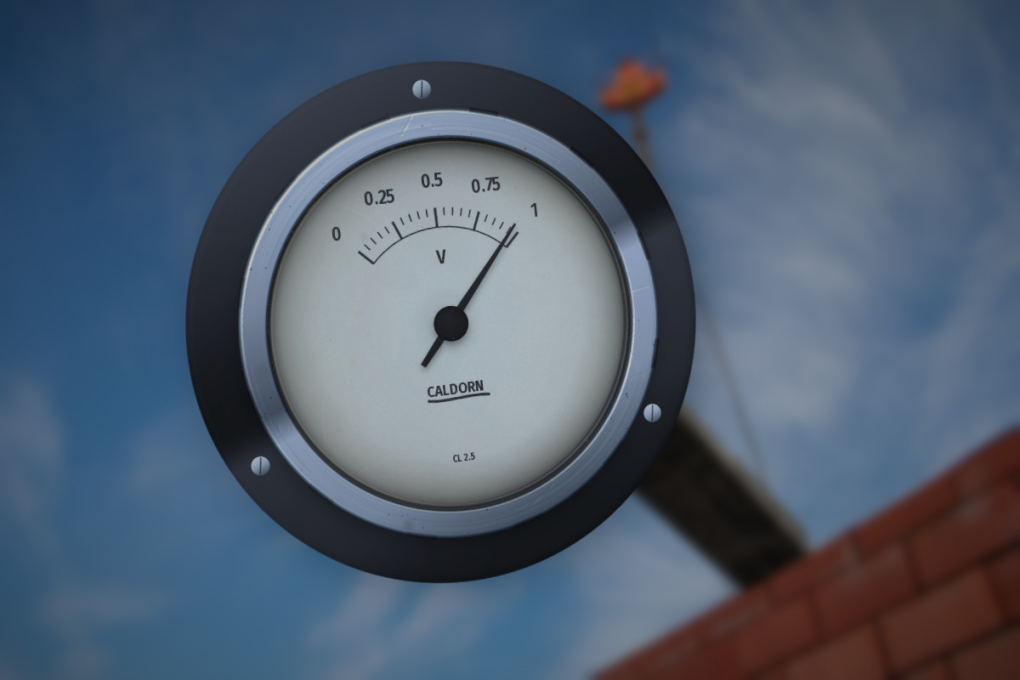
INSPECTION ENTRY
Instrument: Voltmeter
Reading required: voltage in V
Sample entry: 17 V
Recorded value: 0.95 V
